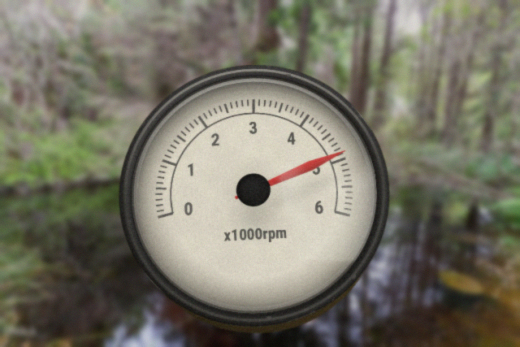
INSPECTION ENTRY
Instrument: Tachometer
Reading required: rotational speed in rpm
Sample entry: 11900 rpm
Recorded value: 4900 rpm
